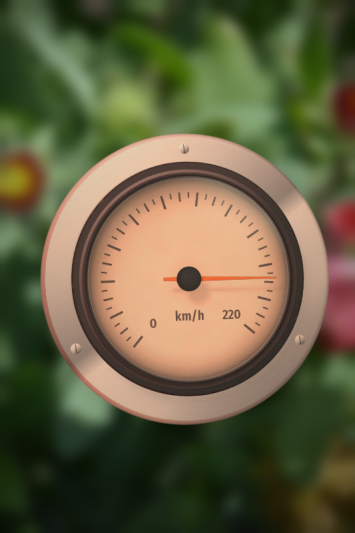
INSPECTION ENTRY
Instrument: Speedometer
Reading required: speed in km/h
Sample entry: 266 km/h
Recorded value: 187.5 km/h
